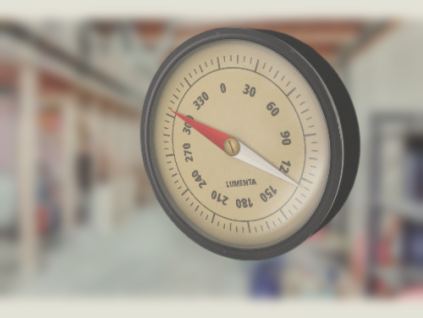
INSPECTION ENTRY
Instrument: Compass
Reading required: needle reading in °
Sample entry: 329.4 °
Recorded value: 305 °
